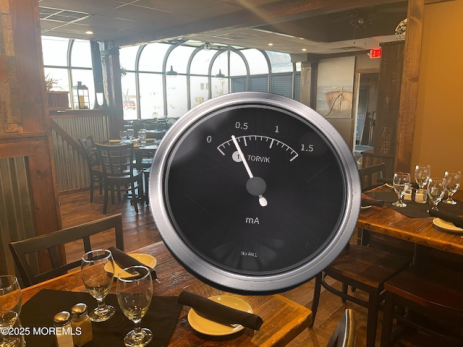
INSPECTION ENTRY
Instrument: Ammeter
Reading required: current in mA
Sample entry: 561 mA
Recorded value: 0.3 mA
